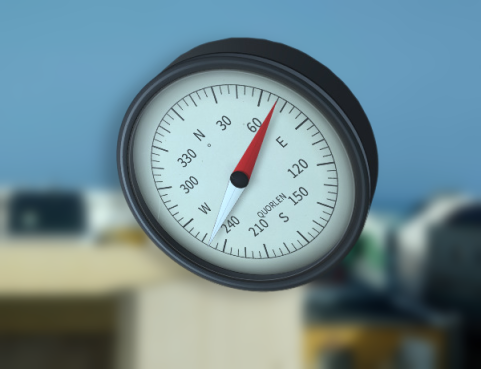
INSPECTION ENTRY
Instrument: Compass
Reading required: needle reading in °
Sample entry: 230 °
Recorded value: 70 °
